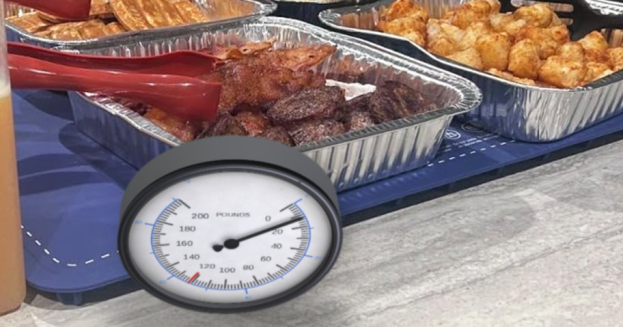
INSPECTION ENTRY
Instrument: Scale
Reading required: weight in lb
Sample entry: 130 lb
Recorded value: 10 lb
